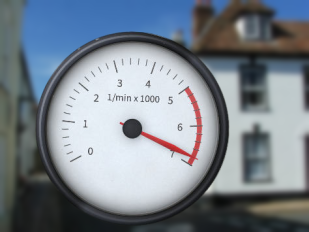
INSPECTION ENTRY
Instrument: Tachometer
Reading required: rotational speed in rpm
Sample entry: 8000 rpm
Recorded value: 6800 rpm
